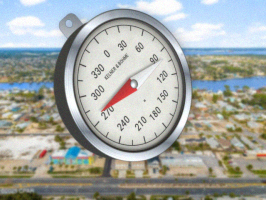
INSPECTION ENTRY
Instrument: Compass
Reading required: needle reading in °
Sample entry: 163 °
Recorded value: 277.5 °
